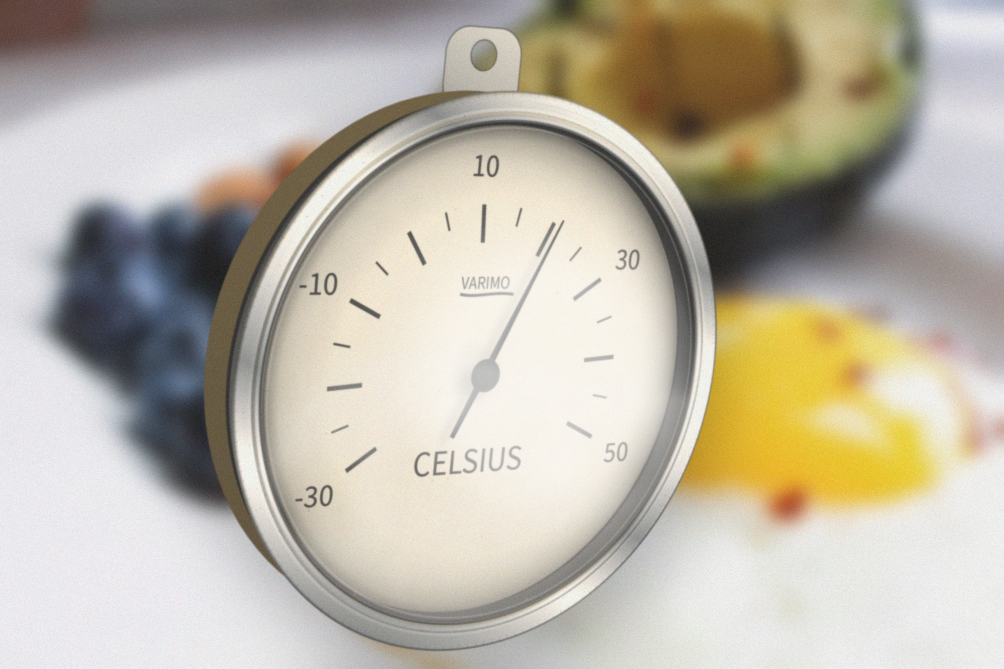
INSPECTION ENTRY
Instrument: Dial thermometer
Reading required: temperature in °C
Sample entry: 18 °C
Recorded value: 20 °C
